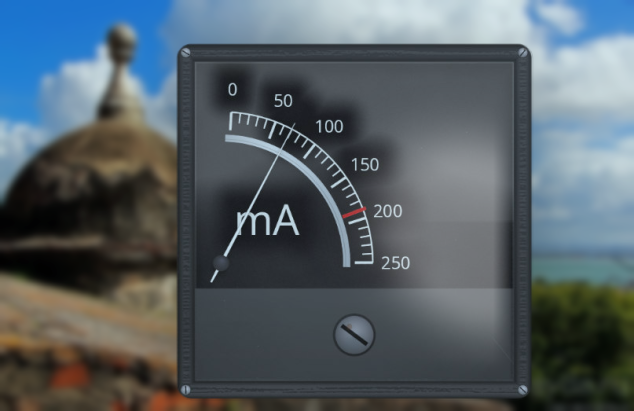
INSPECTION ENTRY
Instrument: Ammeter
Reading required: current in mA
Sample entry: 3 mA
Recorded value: 70 mA
